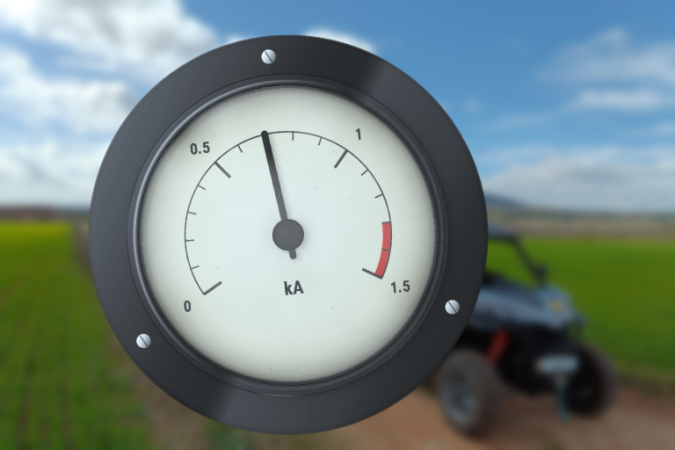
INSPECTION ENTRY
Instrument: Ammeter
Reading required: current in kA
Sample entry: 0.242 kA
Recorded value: 0.7 kA
